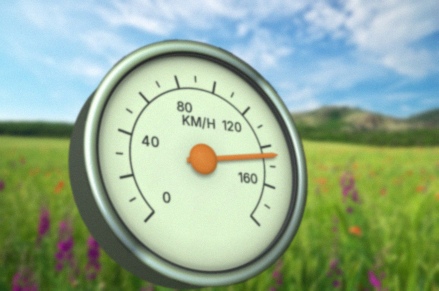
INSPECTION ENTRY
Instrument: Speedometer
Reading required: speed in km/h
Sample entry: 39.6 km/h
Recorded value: 145 km/h
